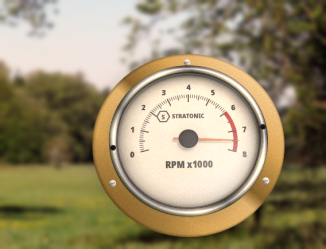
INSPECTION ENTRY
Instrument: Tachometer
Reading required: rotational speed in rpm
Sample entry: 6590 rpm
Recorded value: 7500 rpm
